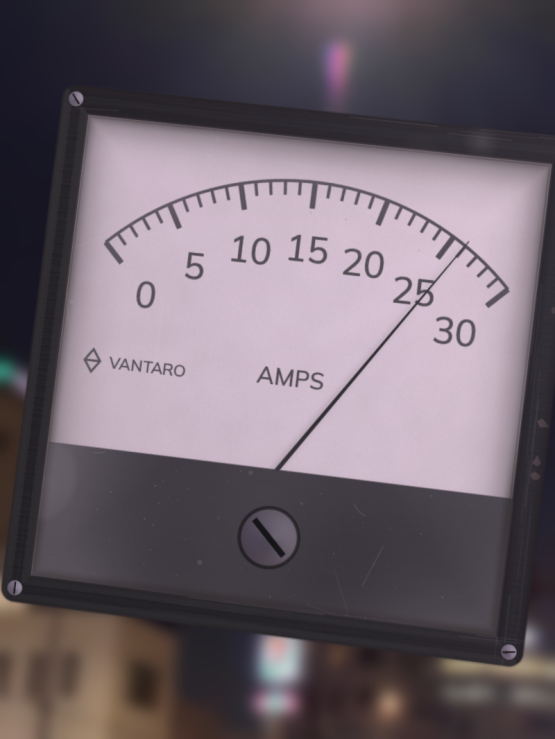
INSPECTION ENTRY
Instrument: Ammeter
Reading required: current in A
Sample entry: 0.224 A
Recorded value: 26 A
